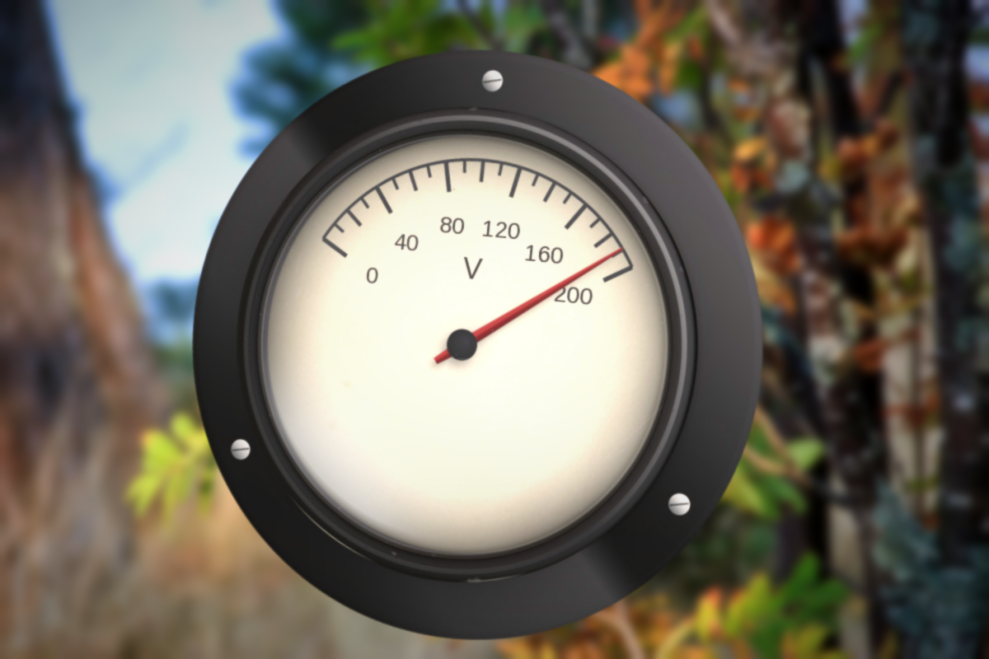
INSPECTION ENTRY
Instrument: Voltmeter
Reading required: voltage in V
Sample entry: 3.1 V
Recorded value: 190 V
